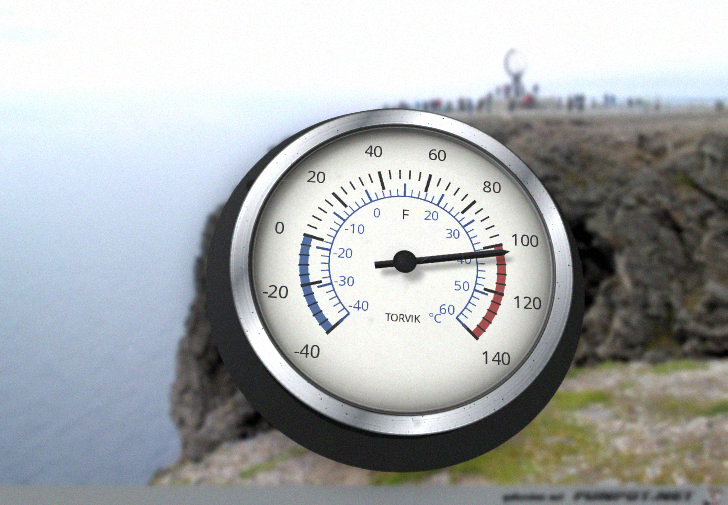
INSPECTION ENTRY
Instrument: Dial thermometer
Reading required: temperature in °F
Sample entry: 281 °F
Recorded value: 104 °F
